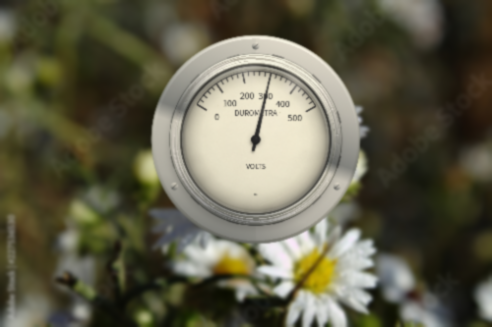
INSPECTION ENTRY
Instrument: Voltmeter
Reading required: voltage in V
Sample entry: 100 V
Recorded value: 300 V
